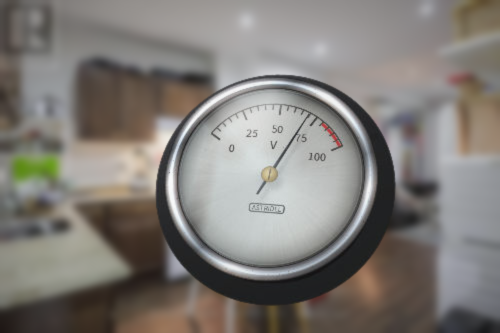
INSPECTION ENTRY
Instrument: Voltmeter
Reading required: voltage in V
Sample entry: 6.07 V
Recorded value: 70 V
